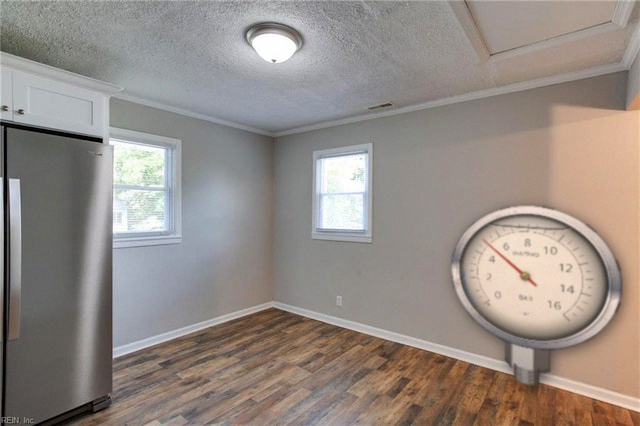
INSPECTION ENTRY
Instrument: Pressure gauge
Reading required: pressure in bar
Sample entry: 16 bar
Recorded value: 5 bar
